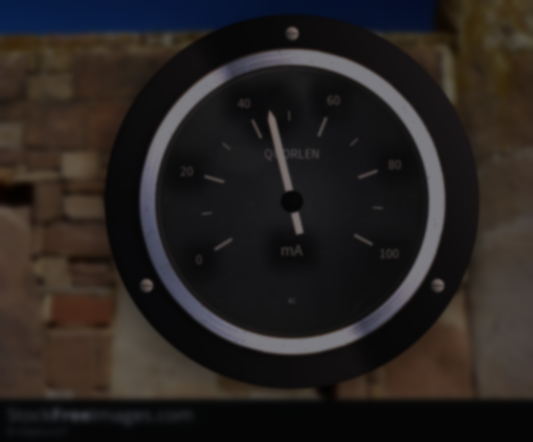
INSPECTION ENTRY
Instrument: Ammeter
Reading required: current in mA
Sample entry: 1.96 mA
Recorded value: 45 mA
